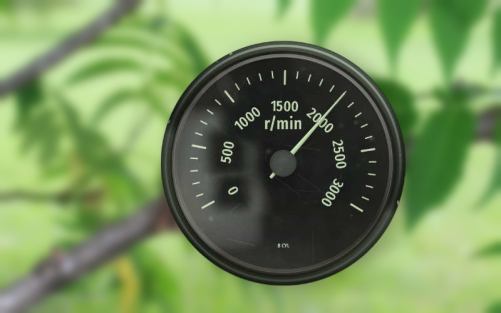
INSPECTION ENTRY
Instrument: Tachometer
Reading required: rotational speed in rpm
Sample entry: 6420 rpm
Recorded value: 2000 rpm
